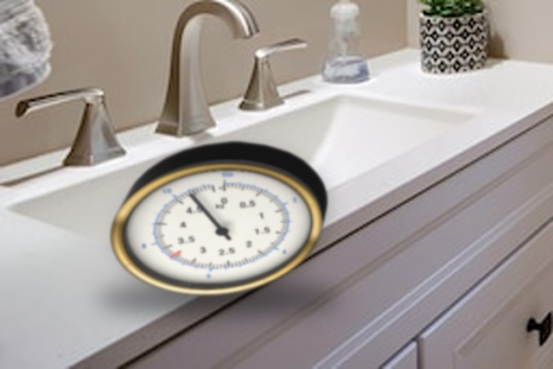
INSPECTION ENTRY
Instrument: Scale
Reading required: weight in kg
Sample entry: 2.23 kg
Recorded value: 4.75 kg
